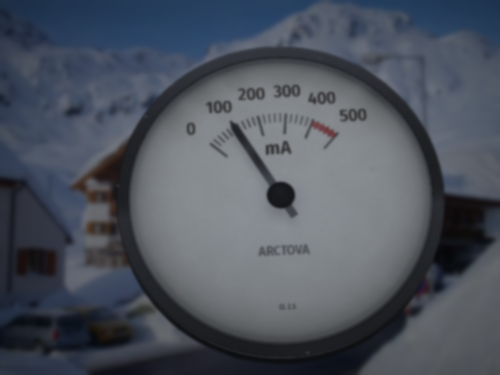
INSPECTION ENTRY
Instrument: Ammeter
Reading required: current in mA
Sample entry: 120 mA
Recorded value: 100 mA
